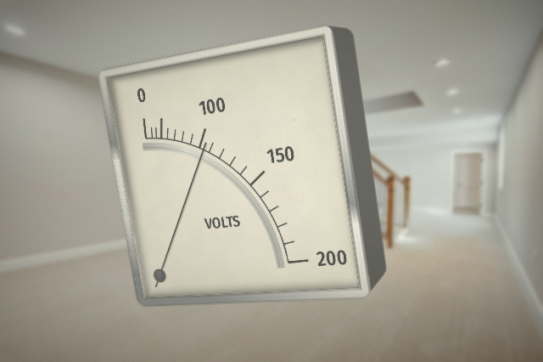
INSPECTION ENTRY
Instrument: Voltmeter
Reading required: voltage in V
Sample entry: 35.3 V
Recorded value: 105 V
